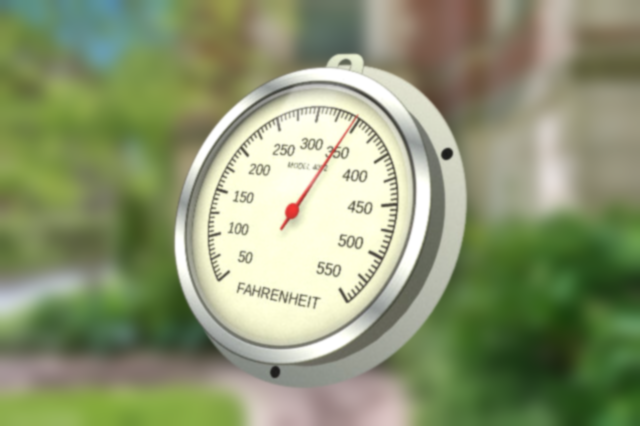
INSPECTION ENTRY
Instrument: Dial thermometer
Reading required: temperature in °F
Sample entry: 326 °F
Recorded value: 350 °F
